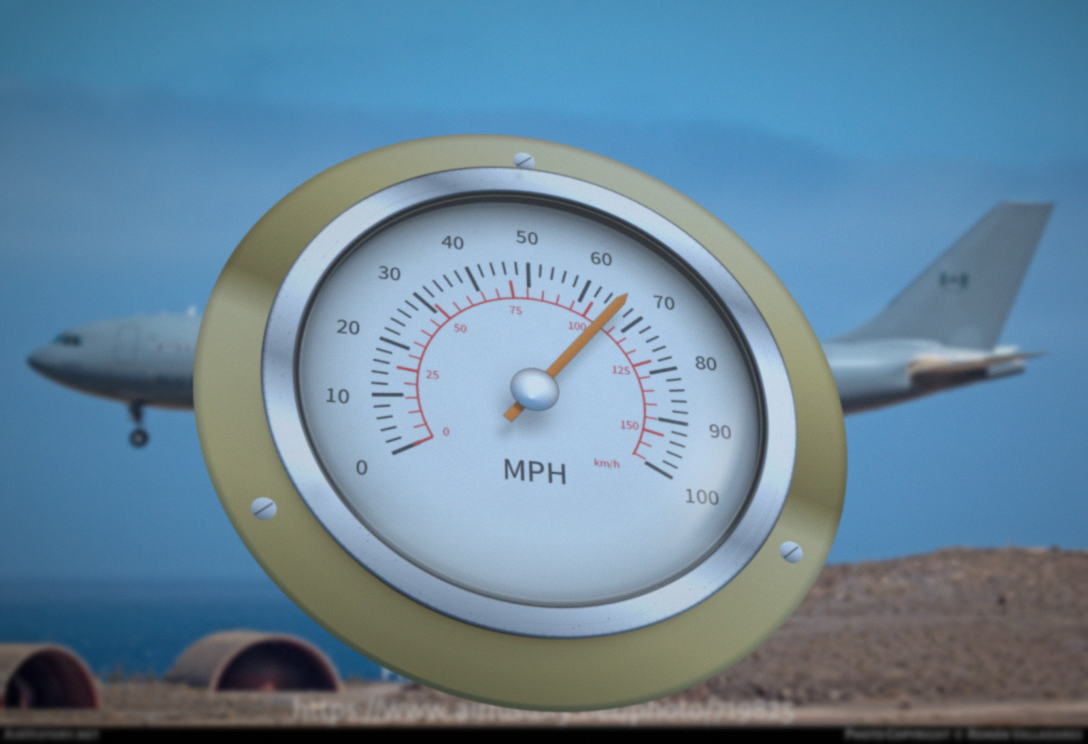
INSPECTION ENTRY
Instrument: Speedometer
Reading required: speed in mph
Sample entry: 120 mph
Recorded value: 66 mph
